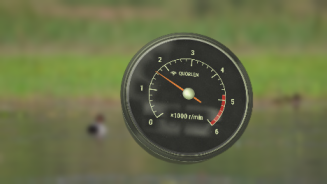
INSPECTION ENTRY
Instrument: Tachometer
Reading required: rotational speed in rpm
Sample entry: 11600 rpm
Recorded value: 1600 rpm
